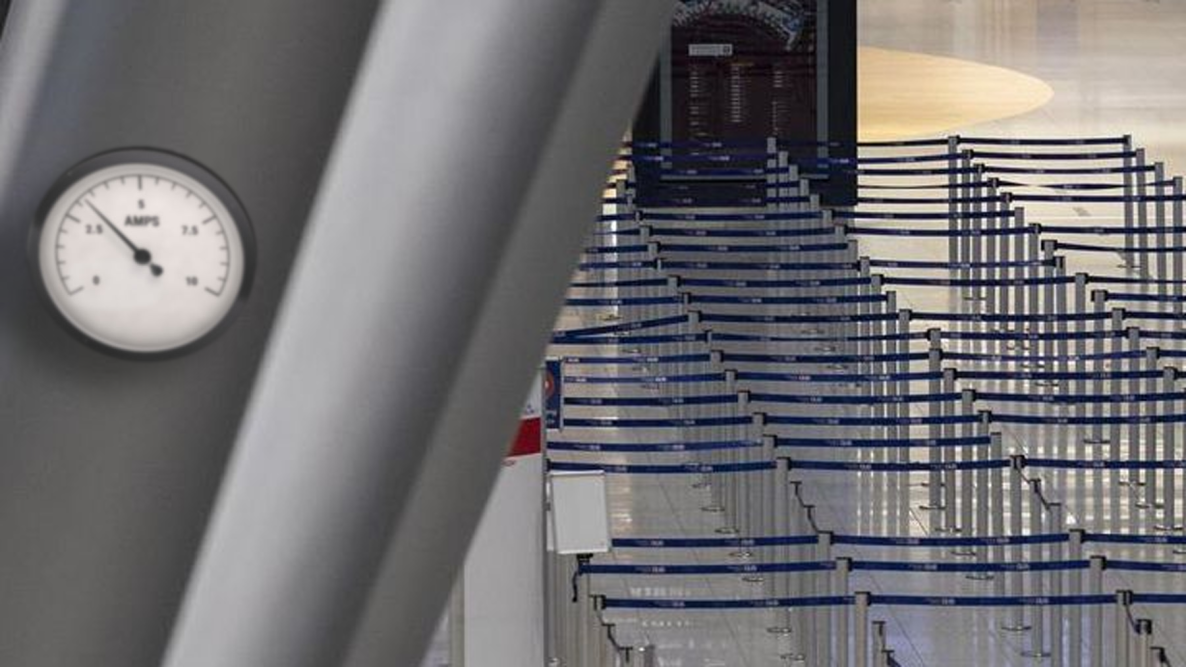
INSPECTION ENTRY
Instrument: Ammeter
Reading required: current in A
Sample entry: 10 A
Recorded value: 3.25 A
